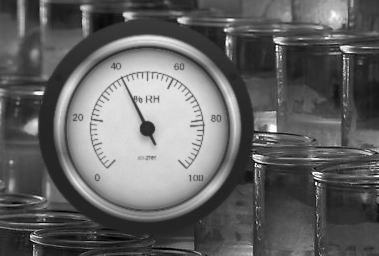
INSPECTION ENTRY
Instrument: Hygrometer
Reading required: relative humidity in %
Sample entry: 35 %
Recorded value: 40 %
